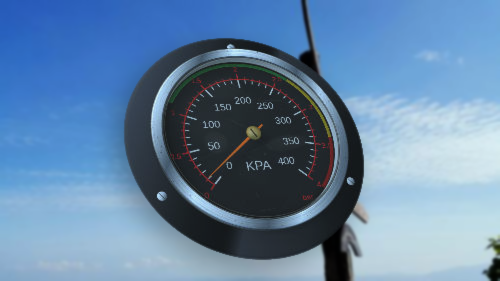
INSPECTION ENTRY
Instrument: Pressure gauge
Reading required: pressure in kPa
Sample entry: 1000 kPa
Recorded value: 10 kPa
